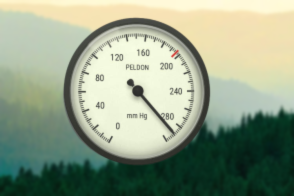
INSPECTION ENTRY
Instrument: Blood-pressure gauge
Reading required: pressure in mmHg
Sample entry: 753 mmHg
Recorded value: 290 mmHg
